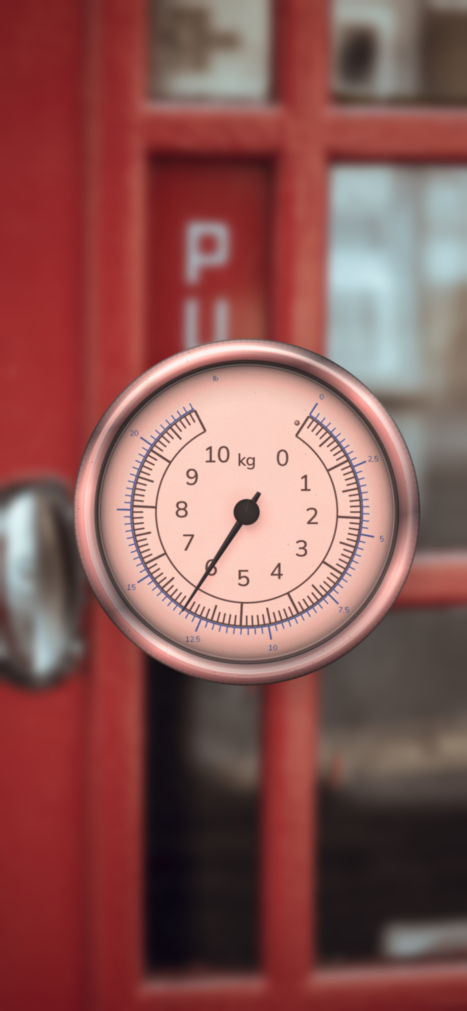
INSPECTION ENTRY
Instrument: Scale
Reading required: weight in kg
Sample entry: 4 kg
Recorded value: 6 kg
